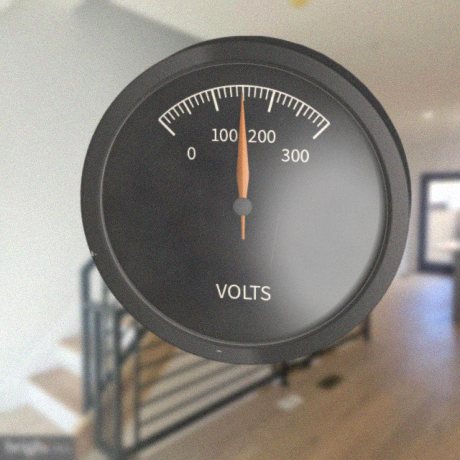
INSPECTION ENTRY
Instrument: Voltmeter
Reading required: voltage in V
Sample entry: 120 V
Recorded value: 150 V
